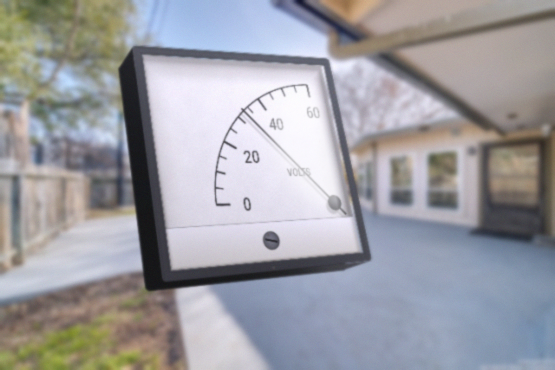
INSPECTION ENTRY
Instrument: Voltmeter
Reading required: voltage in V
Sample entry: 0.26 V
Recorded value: 32.5 V
